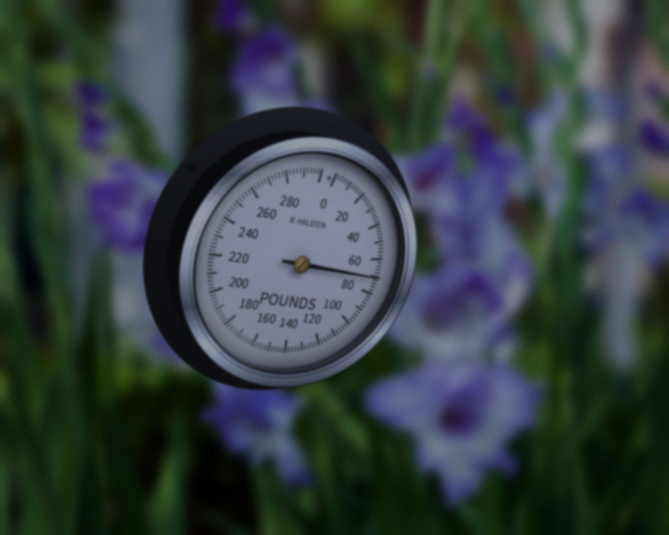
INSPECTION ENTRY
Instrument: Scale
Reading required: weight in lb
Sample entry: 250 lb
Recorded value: 70 lb
